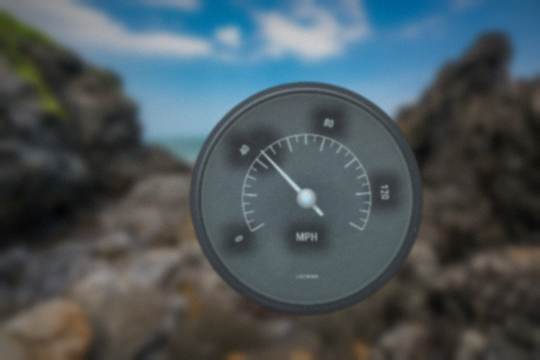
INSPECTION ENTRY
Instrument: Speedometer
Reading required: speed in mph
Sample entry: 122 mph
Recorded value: 45 mph
